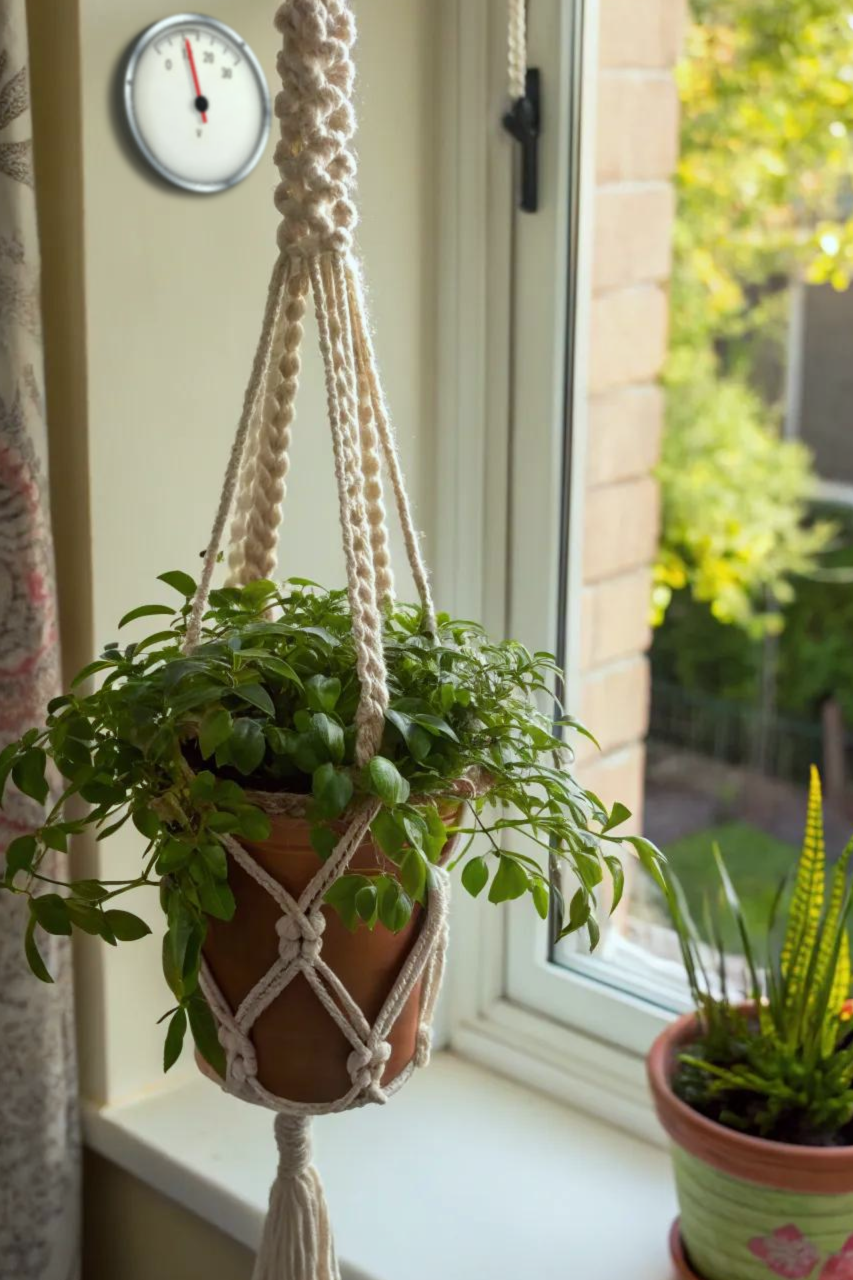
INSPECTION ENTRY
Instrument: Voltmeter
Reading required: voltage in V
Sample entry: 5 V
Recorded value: 10 V
